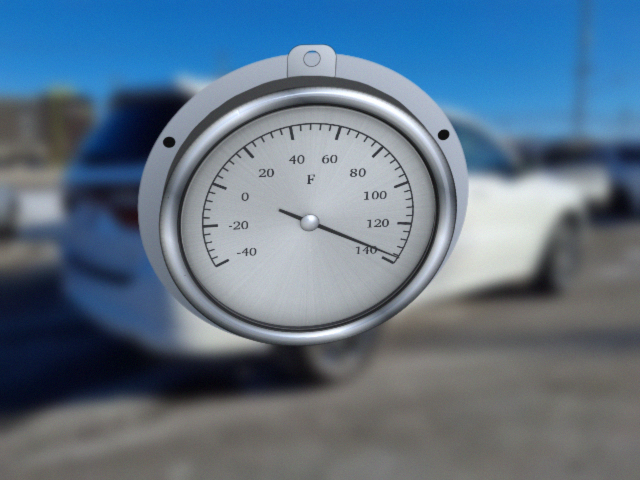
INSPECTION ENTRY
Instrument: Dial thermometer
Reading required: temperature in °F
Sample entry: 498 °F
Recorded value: 136 °F
